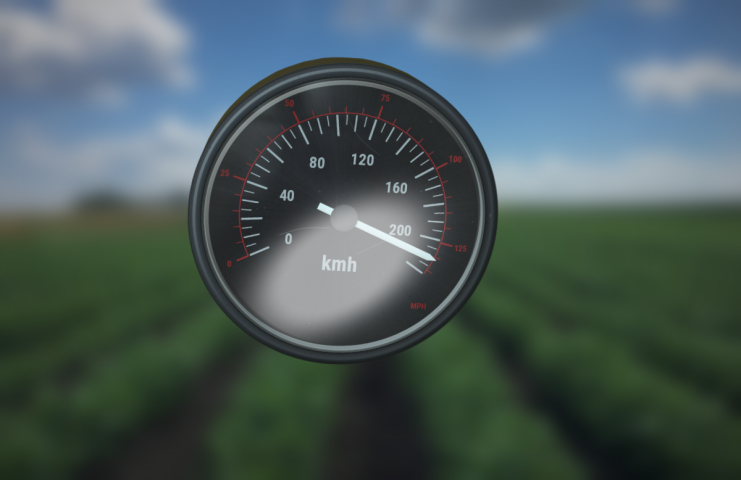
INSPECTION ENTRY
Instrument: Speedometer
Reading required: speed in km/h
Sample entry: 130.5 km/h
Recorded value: 210 km/h
